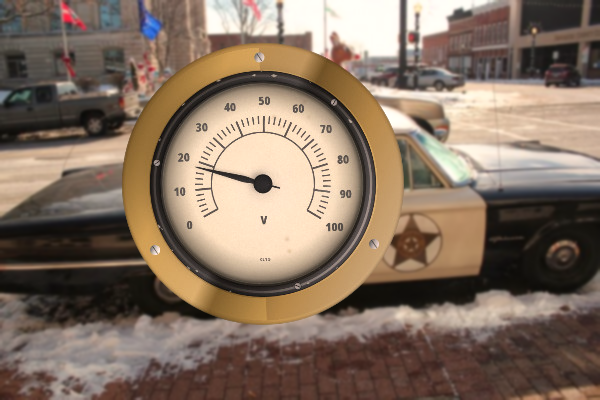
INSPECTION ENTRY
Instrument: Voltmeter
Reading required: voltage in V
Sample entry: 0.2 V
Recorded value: 18 V
